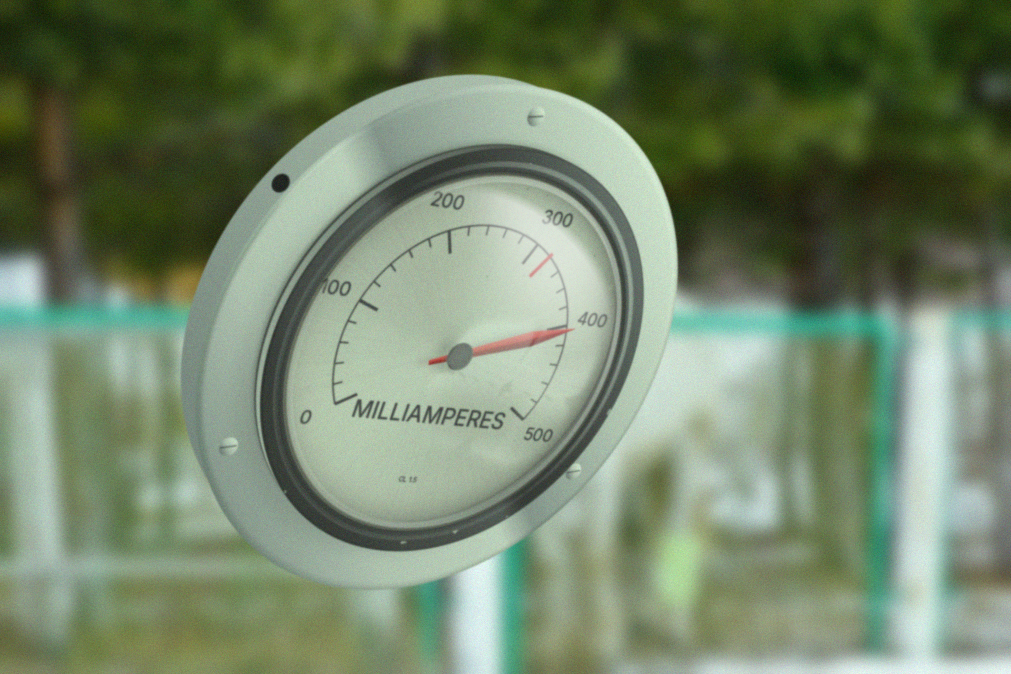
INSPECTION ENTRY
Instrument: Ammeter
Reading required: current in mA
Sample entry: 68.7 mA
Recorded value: 400 mA
